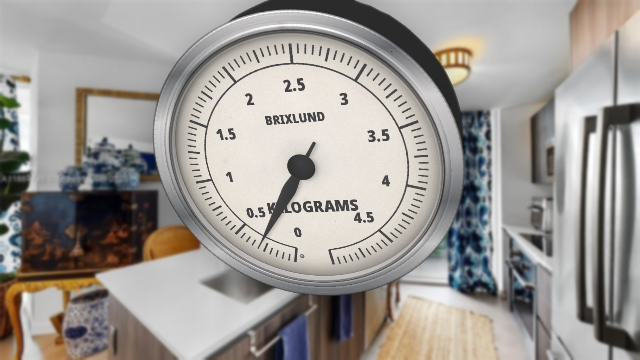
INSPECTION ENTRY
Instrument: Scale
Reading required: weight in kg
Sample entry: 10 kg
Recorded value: 0.3 kg
